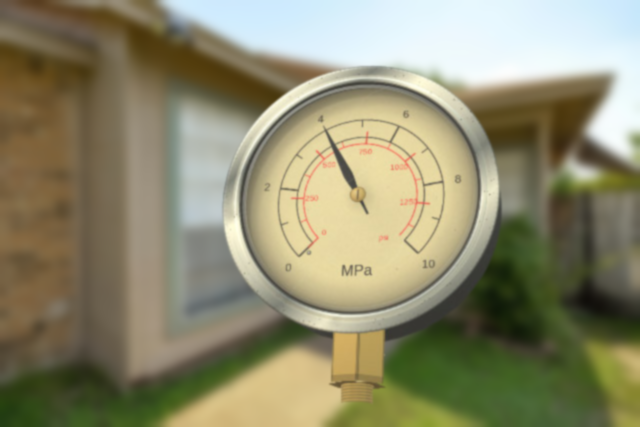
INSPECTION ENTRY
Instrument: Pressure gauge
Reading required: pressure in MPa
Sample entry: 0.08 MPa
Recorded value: 4 MPa
